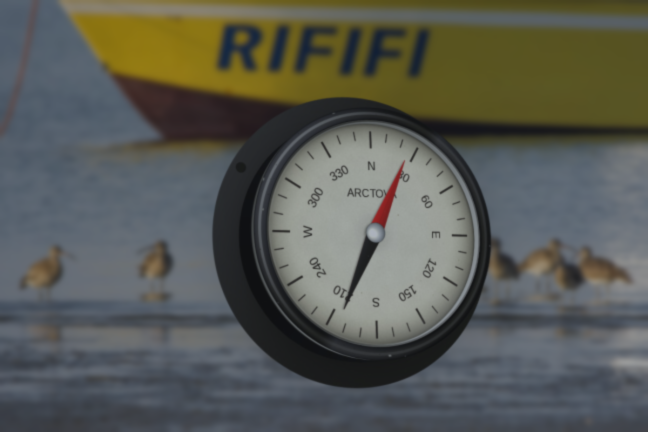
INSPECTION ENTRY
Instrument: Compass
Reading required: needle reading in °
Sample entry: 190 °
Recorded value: 25 °
